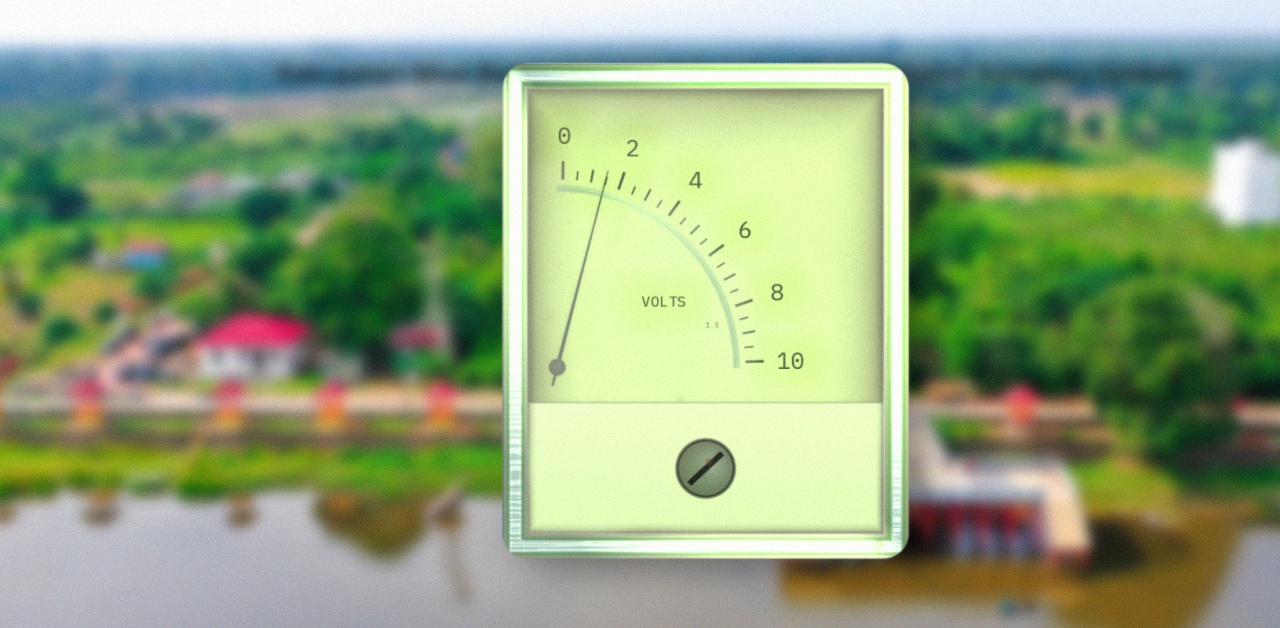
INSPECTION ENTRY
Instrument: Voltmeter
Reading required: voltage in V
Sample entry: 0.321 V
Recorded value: 1.5 V
